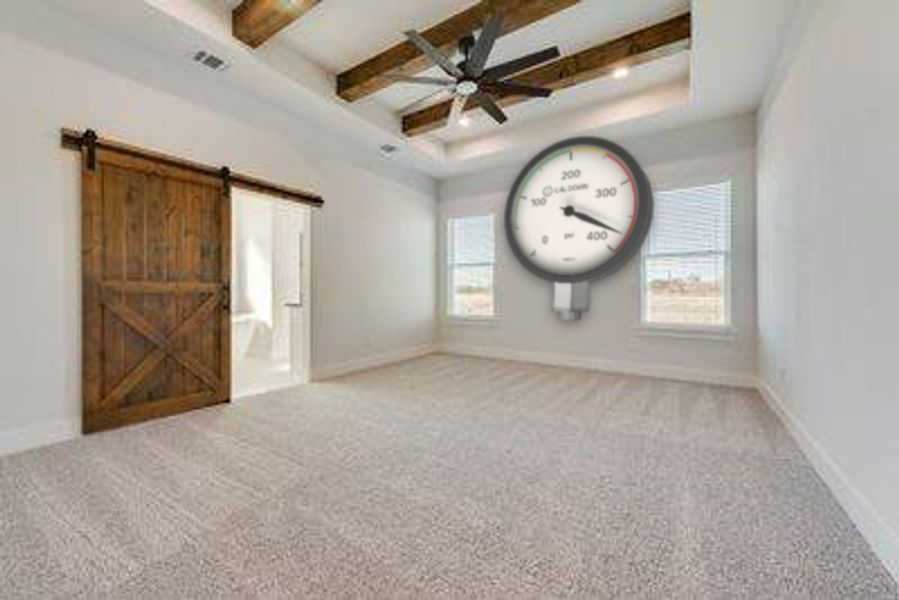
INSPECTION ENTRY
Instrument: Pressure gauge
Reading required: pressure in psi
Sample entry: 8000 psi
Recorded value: 375 psi
